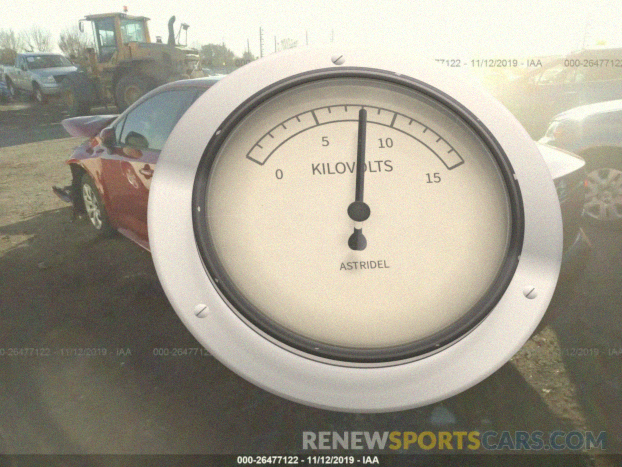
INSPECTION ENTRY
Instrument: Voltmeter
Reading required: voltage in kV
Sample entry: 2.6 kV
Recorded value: 8 kV
